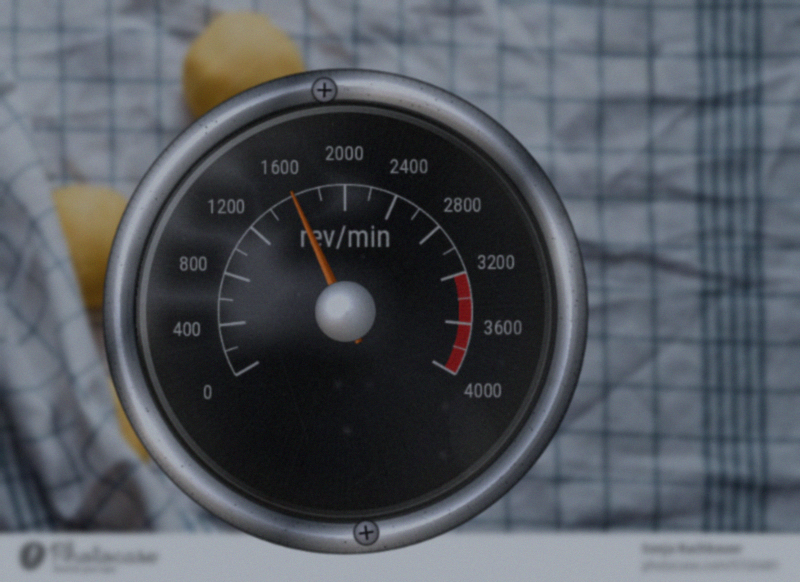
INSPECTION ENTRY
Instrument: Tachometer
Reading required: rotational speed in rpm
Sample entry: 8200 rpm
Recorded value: 1600 rpm
